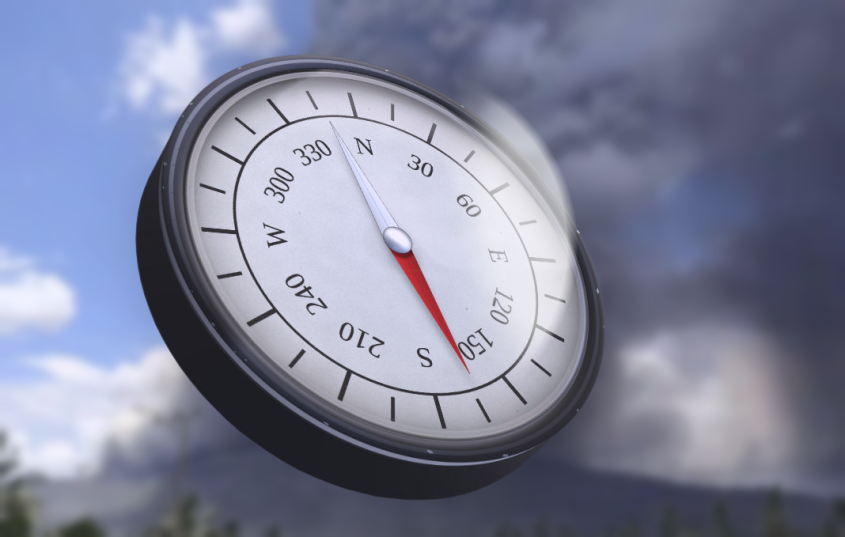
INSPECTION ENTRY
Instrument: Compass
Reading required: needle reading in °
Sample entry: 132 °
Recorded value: 165 °
